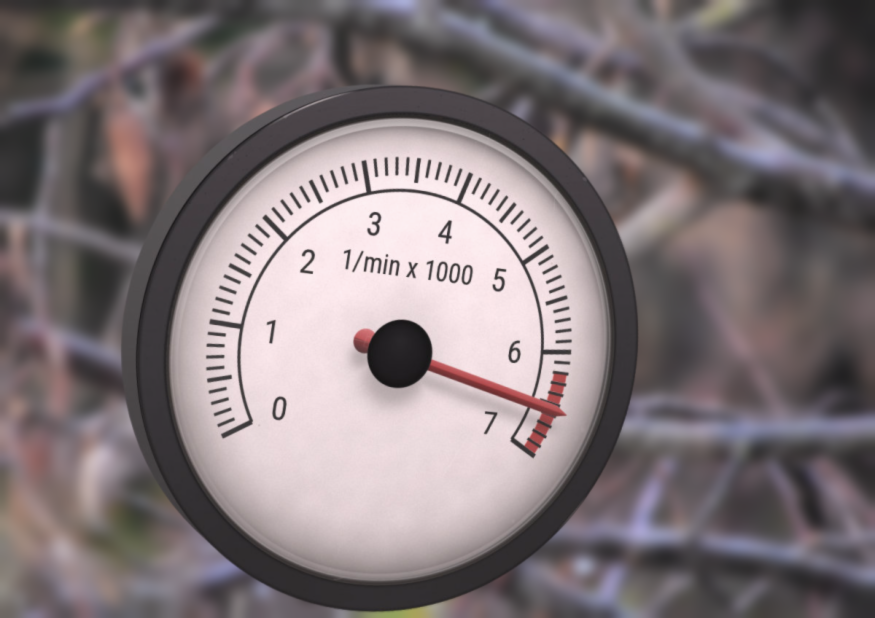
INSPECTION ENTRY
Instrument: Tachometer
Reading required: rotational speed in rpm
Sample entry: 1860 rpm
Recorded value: 6550 rpm
